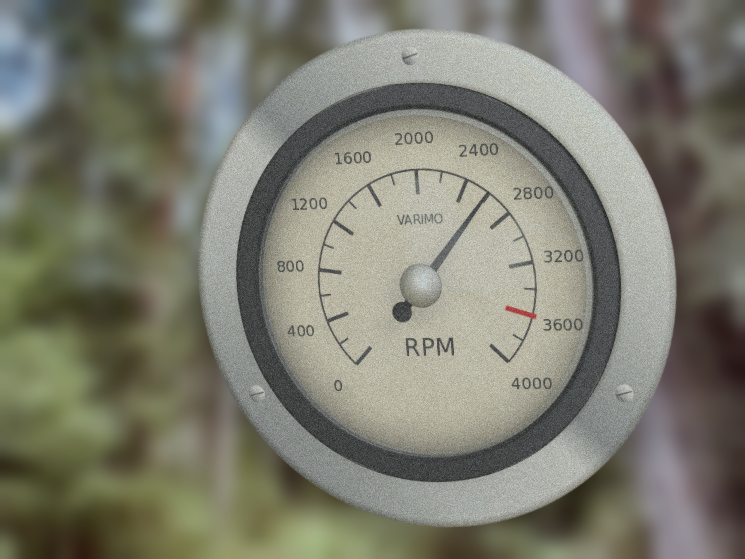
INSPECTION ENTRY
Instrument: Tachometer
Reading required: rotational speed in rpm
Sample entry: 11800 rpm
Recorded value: 2600 rpm
